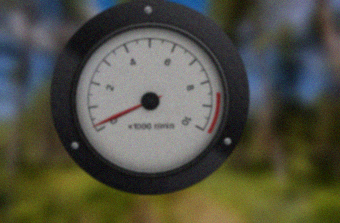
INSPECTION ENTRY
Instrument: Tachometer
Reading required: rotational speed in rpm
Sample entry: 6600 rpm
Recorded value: 250 rpm
